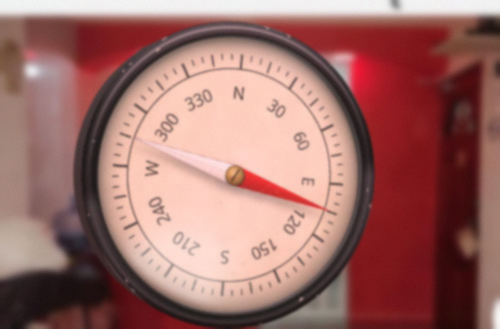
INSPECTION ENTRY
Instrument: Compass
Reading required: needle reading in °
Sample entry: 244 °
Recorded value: 105 °
